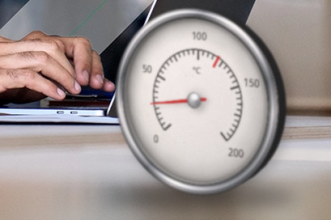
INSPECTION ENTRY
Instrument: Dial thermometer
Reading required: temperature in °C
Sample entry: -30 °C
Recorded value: 25 °C
